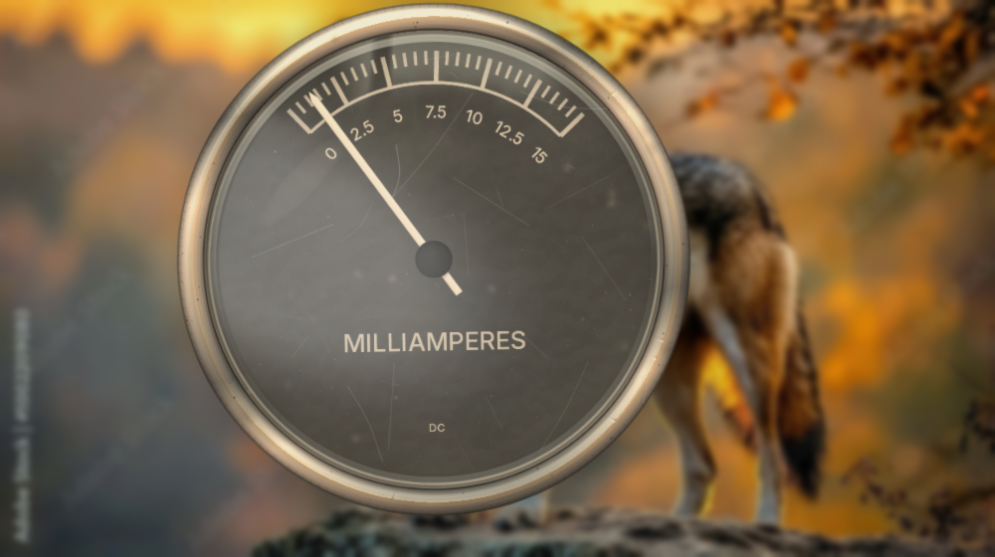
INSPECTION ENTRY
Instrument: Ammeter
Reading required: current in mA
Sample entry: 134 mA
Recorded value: 1.25 mA
